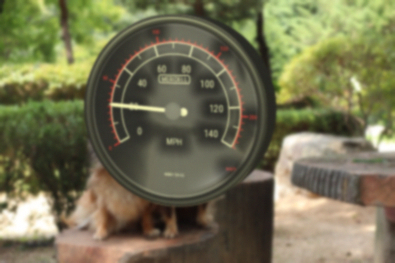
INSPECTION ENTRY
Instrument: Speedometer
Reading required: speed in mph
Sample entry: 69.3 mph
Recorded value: 20 mph
